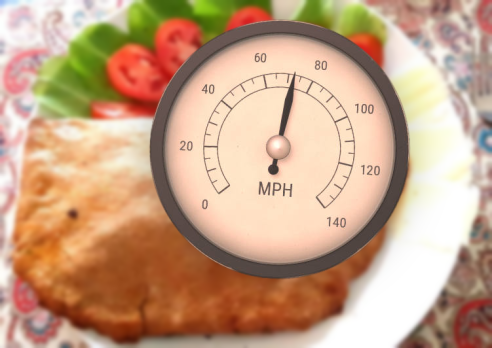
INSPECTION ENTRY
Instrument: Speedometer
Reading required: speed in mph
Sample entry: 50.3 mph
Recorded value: 72.5 mph
